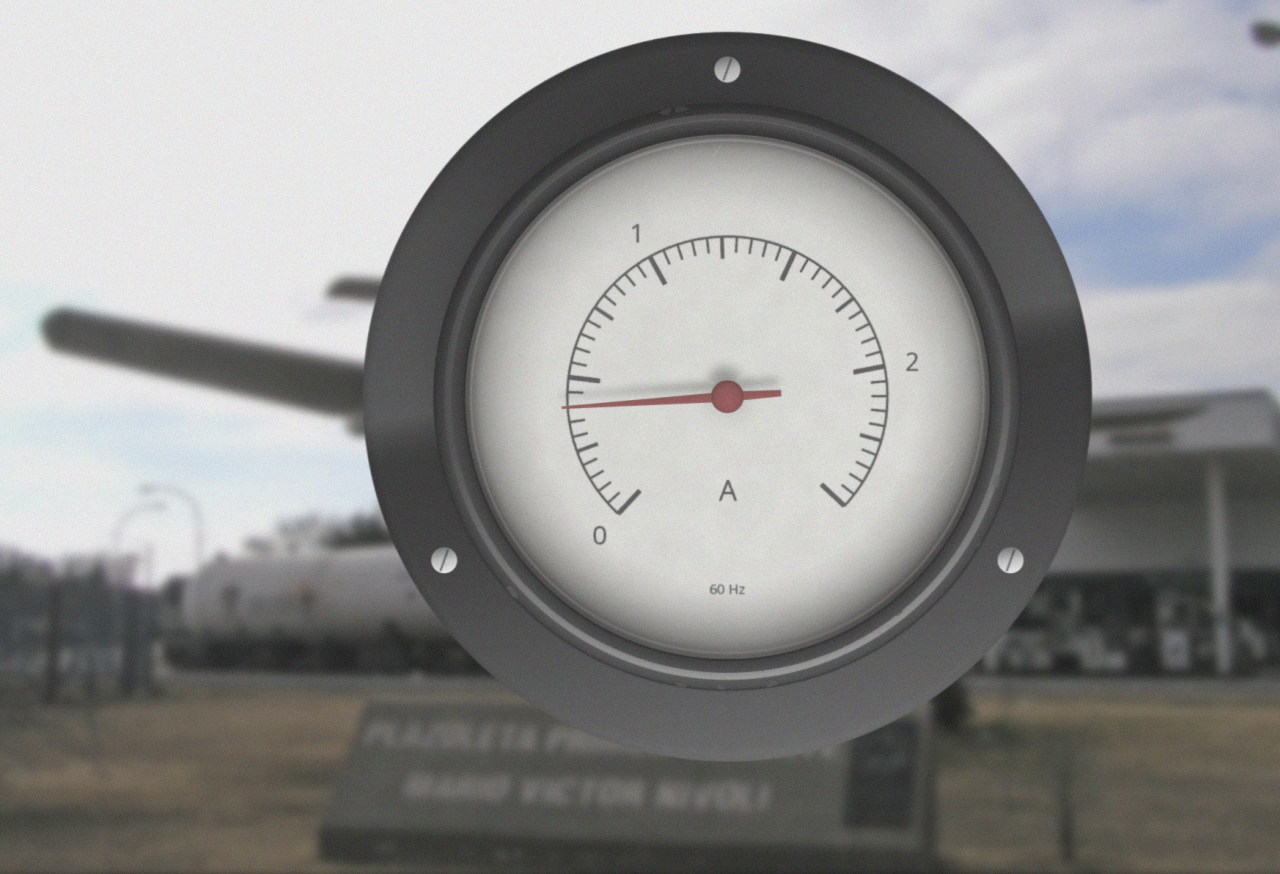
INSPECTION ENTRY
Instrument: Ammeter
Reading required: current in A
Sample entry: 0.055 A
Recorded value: 0.4 A
